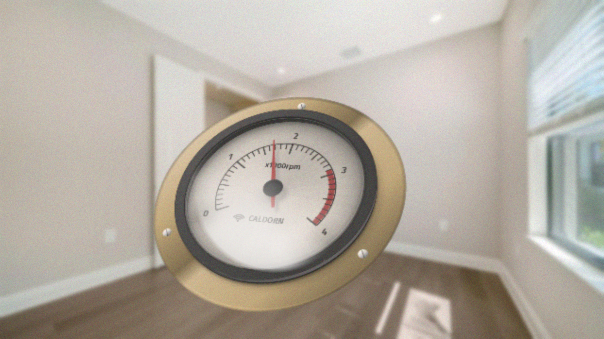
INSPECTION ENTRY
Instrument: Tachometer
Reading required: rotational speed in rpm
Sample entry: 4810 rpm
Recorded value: 1700 rpm
